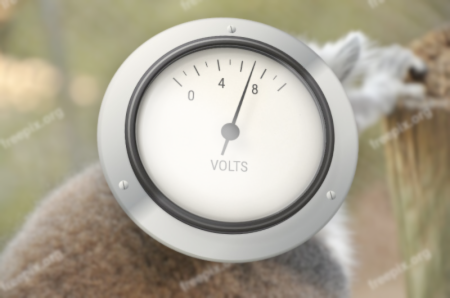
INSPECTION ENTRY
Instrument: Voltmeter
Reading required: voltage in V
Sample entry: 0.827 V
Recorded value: 7 V
